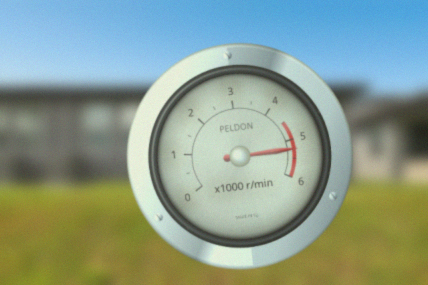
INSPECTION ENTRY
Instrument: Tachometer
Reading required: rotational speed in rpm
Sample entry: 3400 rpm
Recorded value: 5250 rpm
